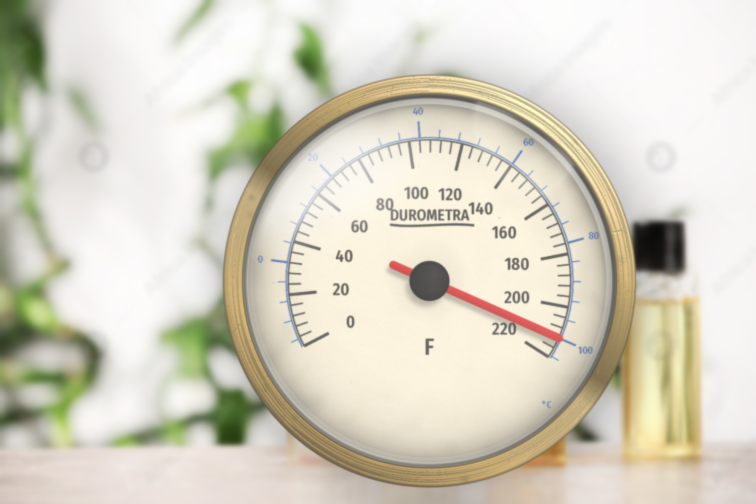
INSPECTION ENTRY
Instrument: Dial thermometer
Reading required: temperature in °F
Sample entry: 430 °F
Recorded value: 212 °F
